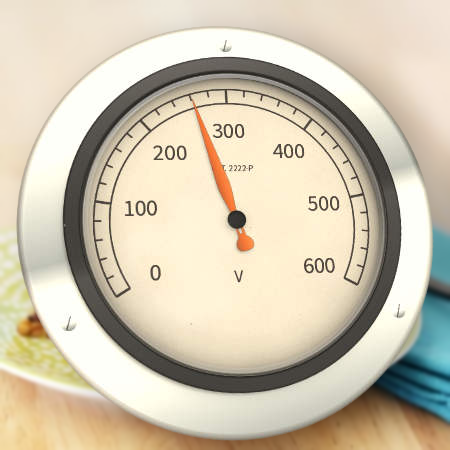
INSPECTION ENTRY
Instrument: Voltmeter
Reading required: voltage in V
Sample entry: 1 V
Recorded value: 260 V
